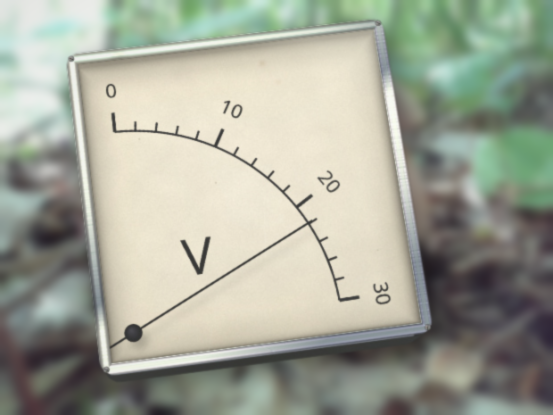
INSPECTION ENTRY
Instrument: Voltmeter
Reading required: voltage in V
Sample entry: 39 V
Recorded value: 22 V
